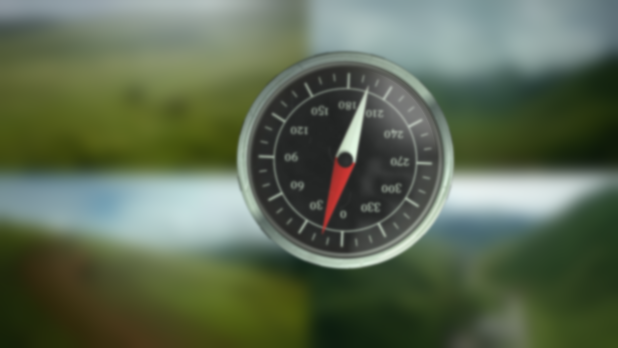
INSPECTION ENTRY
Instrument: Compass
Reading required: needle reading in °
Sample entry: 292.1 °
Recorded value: 15 °
